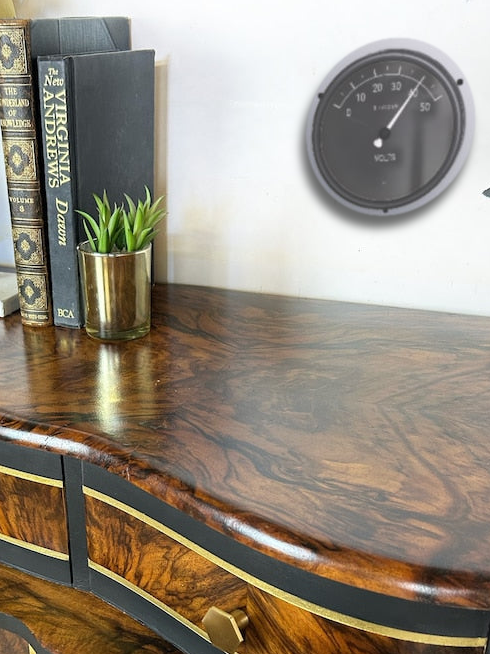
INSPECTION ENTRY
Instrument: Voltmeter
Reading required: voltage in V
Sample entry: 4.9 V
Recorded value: 40 V
